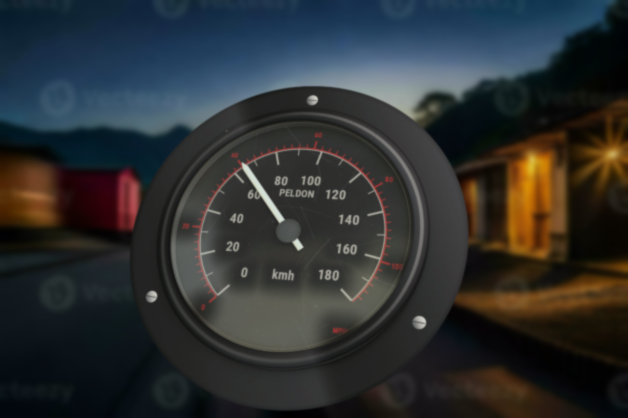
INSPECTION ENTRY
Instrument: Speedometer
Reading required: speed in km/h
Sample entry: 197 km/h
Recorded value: 65 km/h
